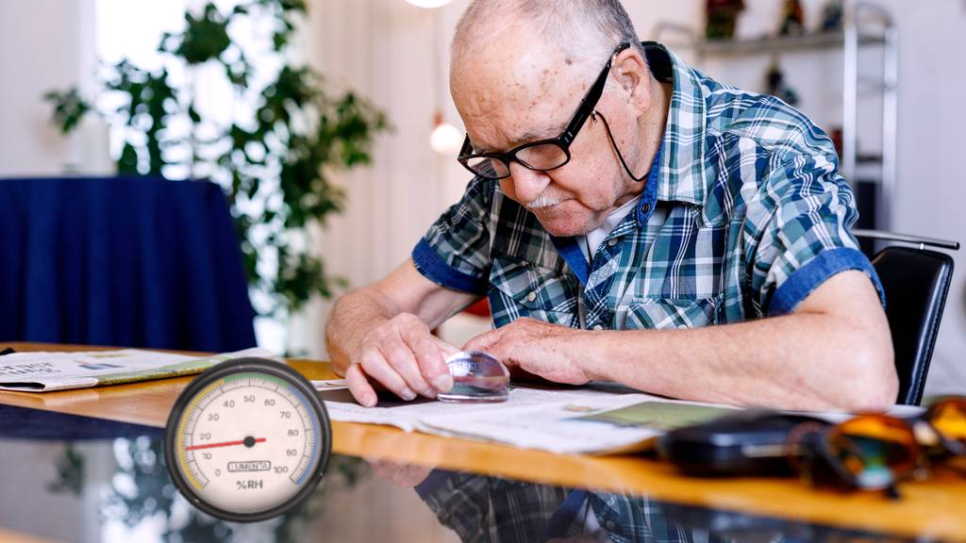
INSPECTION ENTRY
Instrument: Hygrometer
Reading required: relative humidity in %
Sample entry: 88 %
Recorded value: 15 %
